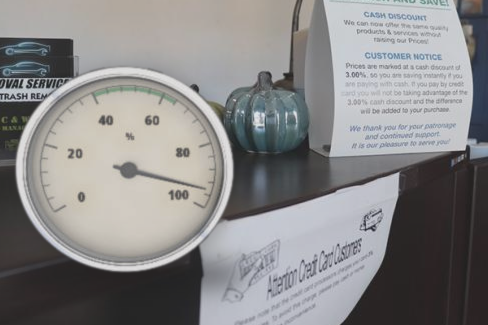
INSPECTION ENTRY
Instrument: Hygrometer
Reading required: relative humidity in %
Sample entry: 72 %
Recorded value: 94 %
